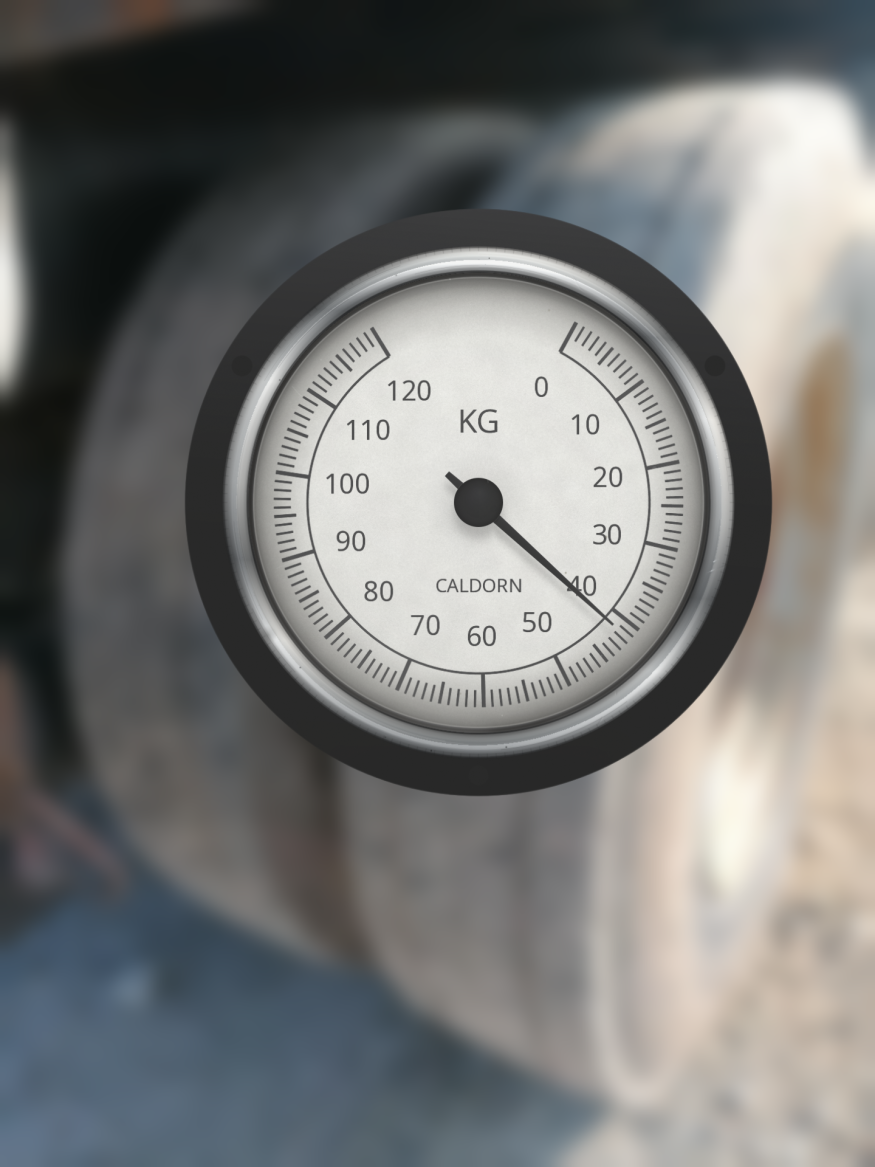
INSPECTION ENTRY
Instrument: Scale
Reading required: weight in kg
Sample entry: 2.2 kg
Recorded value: 41.5 kg
